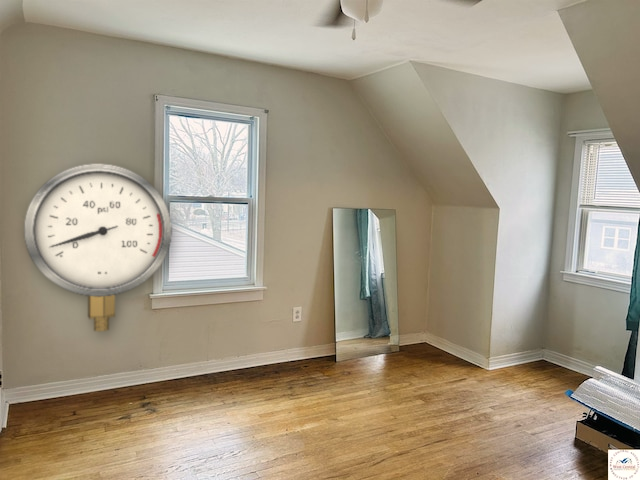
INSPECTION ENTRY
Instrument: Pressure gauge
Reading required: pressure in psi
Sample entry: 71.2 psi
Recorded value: 5 psi
